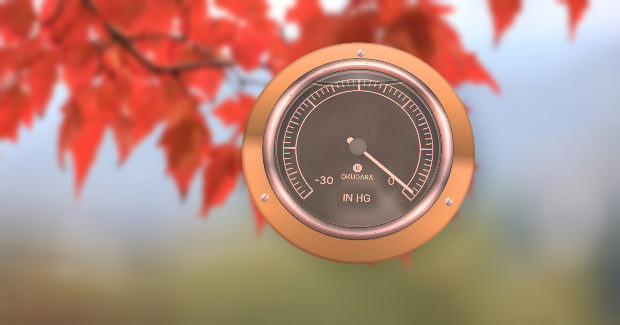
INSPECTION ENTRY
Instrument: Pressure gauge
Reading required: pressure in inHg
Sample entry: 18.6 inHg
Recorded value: -0.5 inHg
